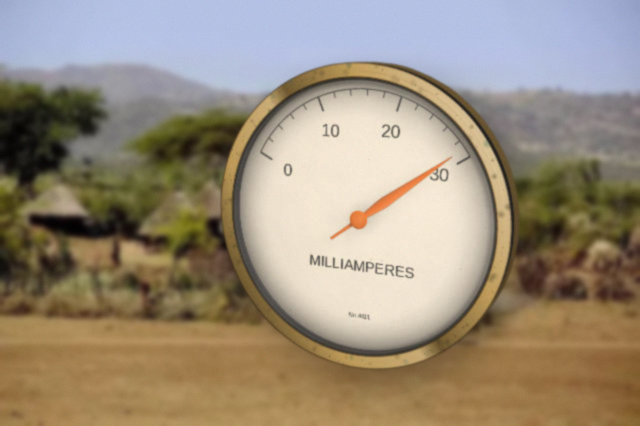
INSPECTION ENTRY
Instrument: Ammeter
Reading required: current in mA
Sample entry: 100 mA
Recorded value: 29 mA
